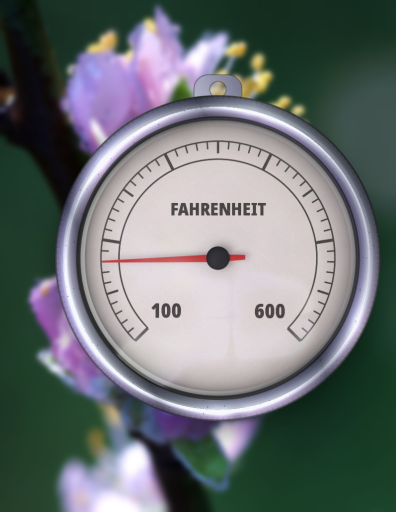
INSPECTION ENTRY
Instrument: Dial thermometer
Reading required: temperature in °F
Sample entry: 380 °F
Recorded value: 180 °F
